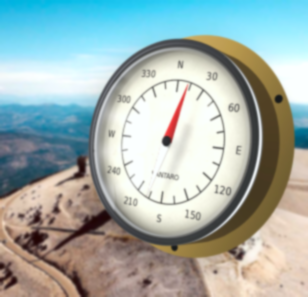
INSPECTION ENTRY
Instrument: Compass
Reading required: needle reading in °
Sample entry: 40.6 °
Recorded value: 15 °
